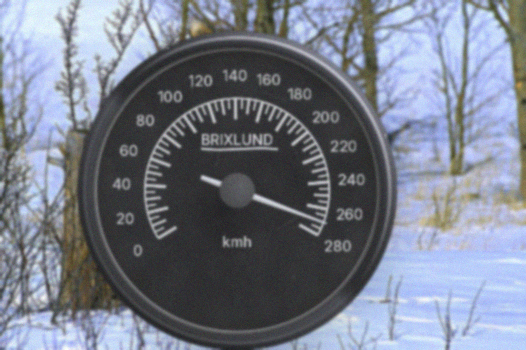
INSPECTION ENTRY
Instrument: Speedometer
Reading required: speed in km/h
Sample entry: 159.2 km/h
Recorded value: 270 km/h
